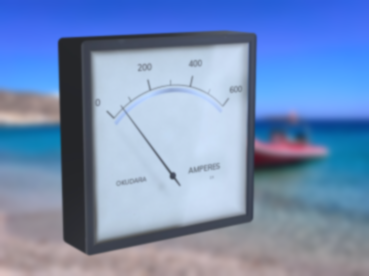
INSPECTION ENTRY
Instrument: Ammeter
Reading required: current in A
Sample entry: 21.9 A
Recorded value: 50 A
